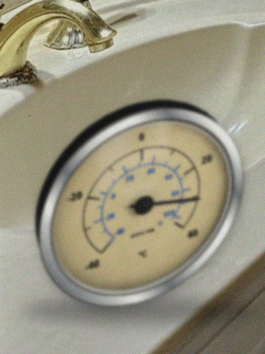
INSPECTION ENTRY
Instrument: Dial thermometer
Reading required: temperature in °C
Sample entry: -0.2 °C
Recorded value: 30 °C
